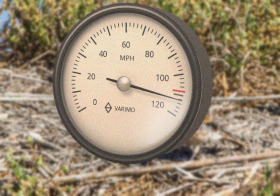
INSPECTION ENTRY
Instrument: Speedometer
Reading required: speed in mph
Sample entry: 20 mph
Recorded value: 112 mph
